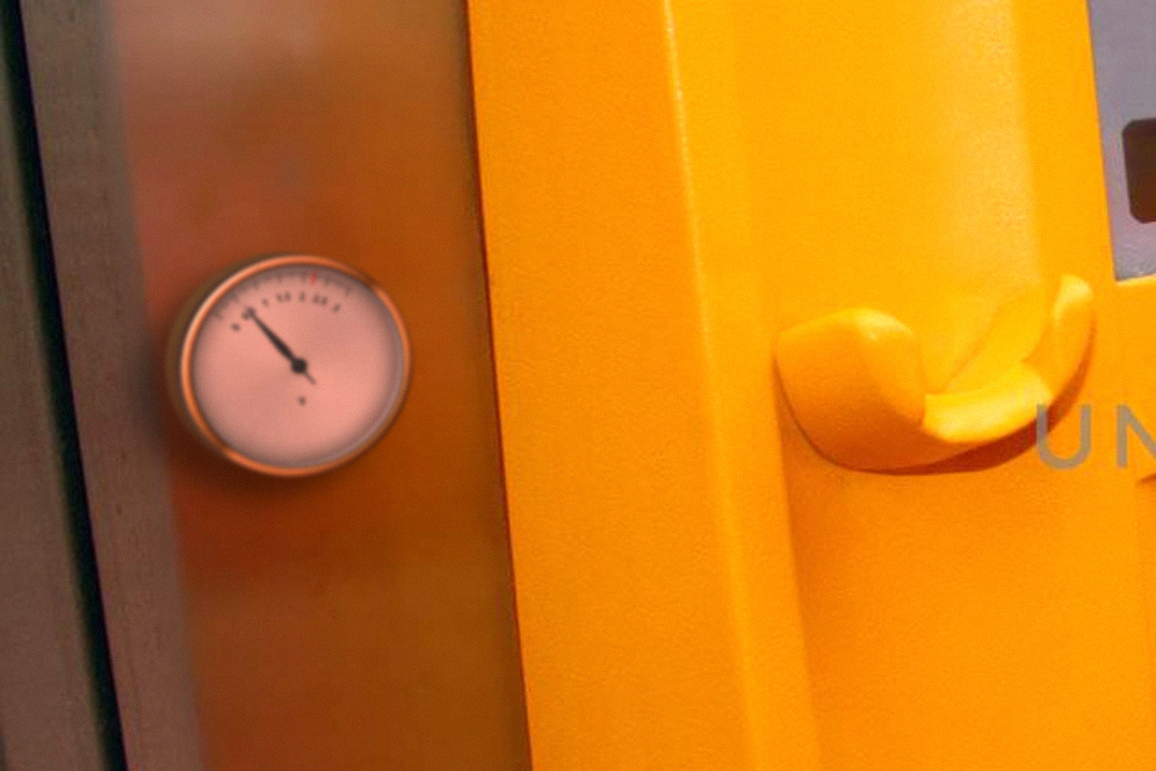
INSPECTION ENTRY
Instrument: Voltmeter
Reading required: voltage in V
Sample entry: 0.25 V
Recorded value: 0.5 V
